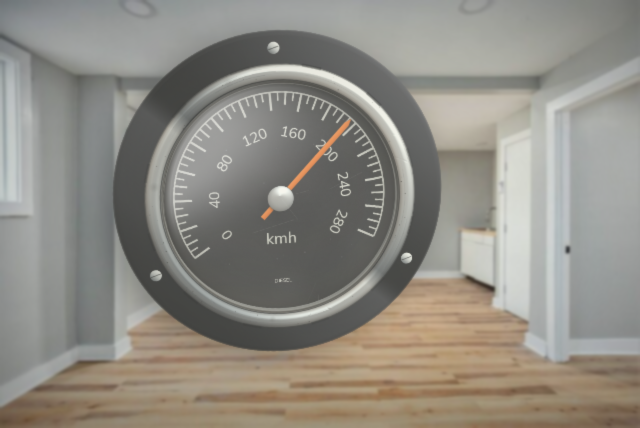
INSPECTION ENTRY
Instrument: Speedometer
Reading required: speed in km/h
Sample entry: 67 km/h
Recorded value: 195 km/h
